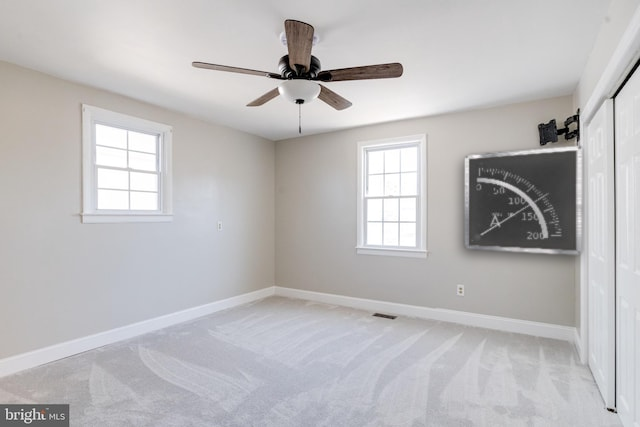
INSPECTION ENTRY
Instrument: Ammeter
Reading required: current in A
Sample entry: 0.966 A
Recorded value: 125 A
